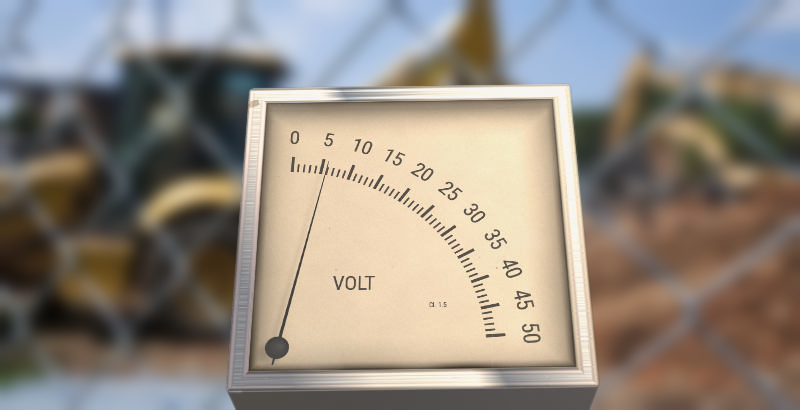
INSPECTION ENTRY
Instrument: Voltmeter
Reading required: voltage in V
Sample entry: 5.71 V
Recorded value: 6 V
